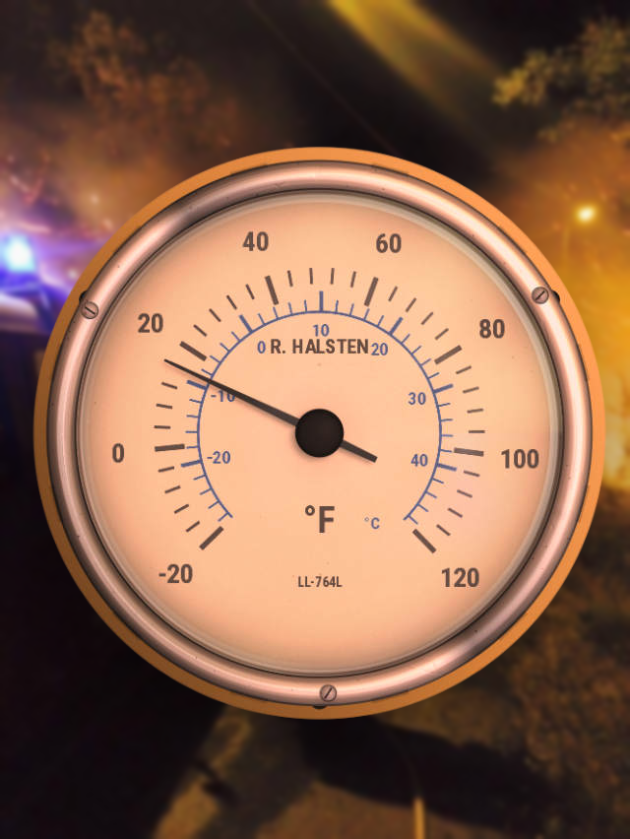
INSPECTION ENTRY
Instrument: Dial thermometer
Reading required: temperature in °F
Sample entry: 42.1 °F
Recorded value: 16 °F
